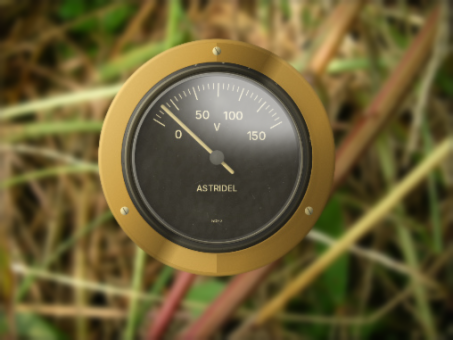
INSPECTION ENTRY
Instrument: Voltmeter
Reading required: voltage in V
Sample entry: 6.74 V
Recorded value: 15 V
